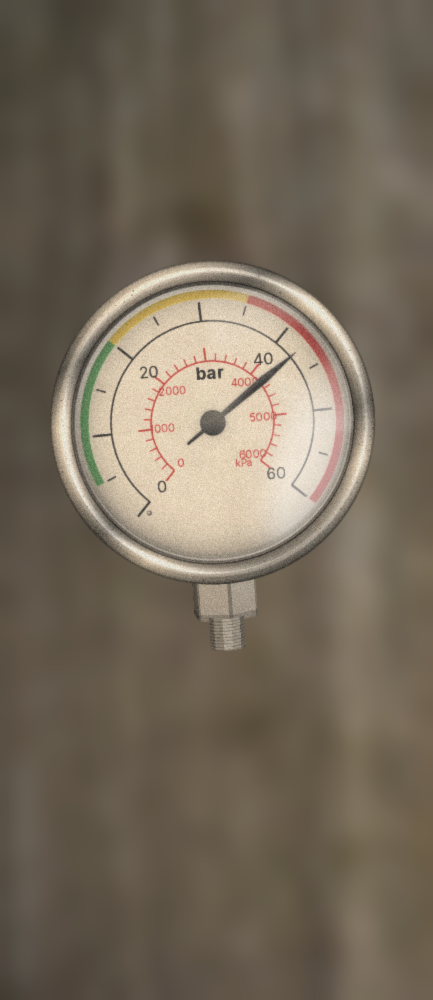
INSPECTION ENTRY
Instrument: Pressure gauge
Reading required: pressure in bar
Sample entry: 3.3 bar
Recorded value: 42.5 bar
